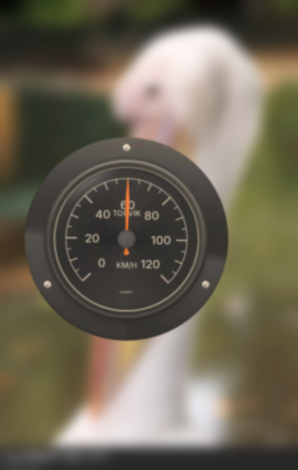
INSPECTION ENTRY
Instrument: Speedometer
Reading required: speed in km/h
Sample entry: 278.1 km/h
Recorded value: 60 km/h
